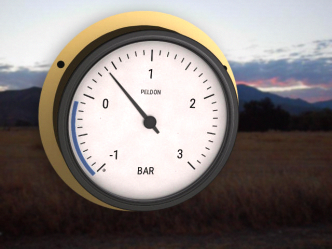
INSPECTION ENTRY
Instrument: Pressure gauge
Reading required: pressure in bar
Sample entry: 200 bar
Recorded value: 0.4 bar
